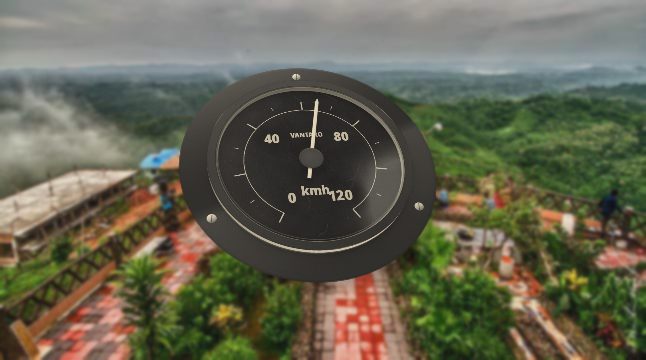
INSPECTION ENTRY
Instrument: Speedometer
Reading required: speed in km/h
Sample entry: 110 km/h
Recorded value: 65 km/h
